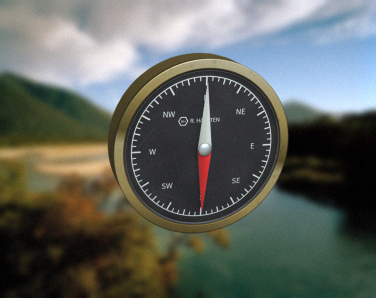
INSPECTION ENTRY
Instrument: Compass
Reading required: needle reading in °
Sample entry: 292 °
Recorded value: 180 °
